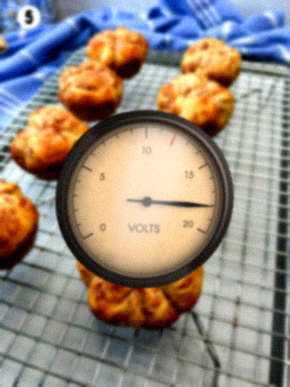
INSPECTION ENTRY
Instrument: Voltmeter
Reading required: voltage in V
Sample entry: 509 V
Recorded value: 18 V
